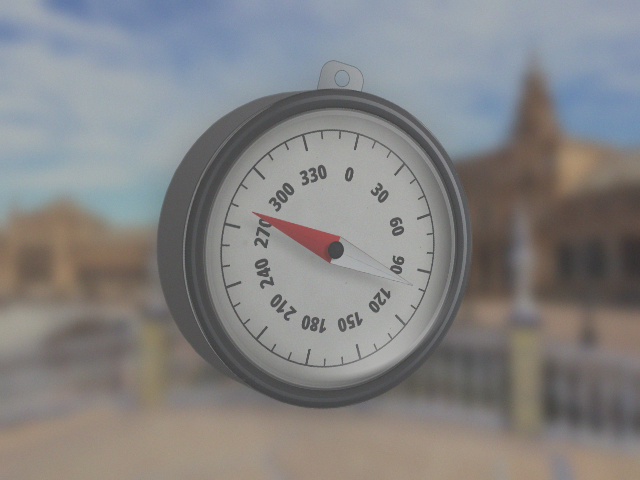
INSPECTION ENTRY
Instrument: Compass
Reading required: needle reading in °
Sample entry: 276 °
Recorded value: 280 °
